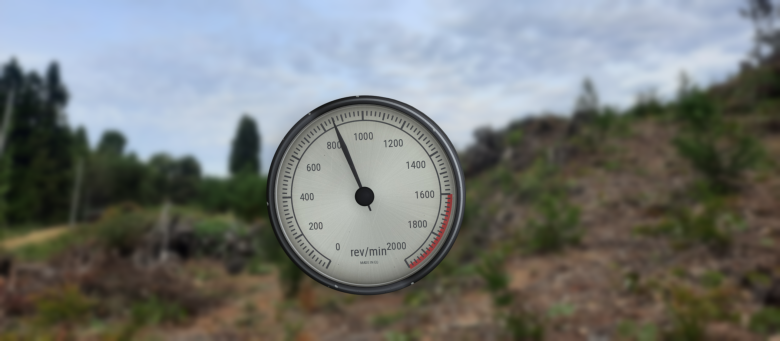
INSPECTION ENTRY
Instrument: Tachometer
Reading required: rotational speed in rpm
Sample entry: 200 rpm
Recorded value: 860 rpm
